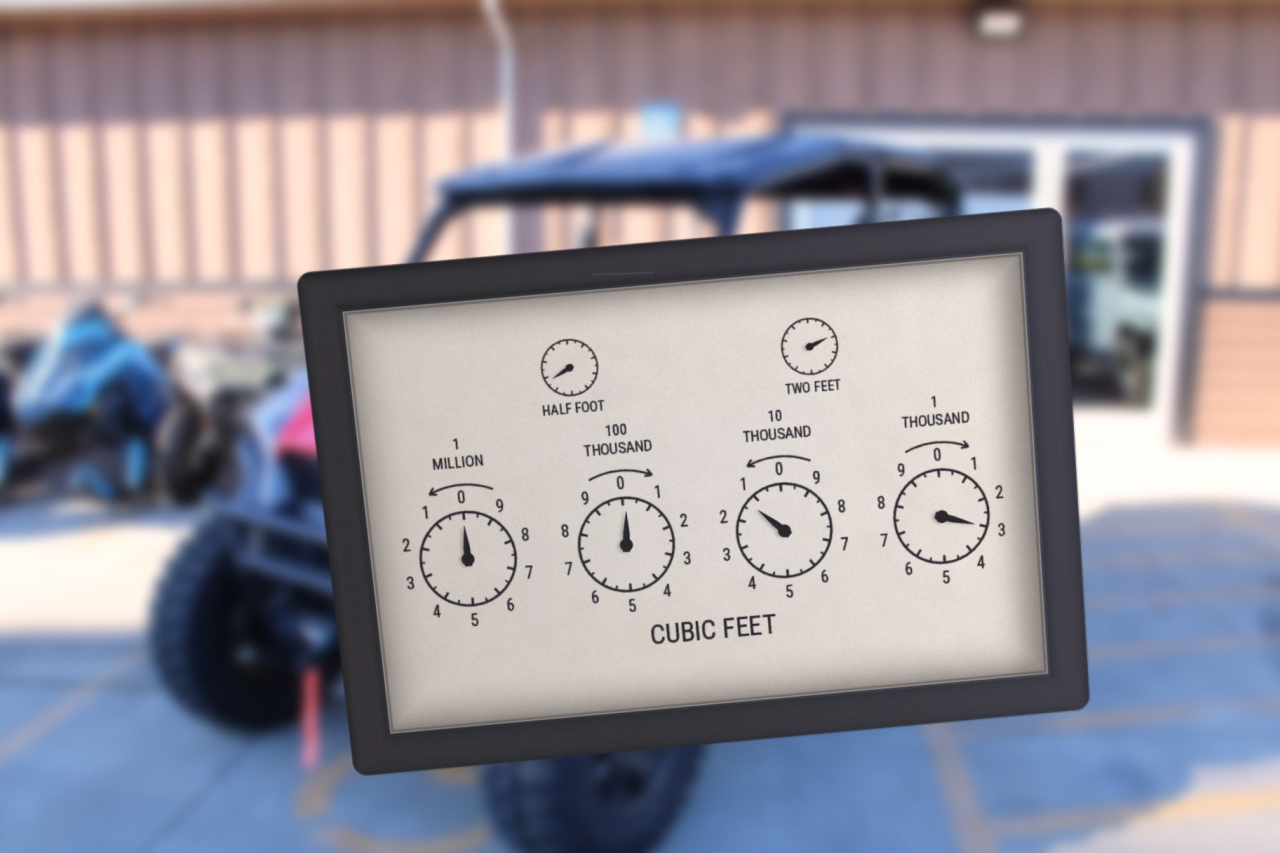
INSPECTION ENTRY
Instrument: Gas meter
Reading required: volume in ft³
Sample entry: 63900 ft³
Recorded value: 1300 ft³
